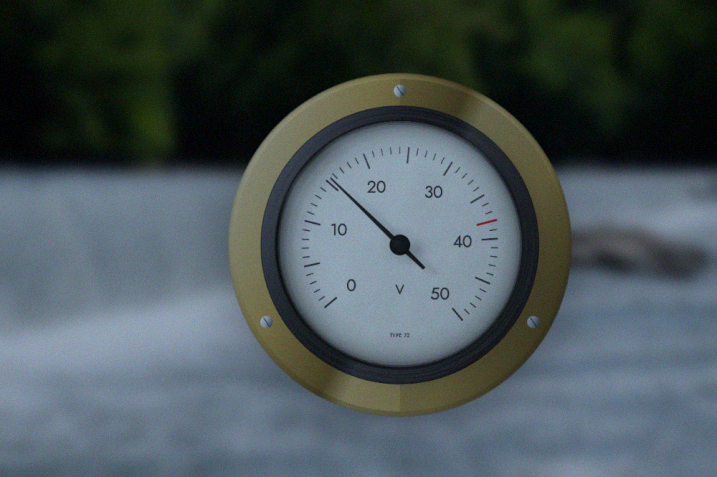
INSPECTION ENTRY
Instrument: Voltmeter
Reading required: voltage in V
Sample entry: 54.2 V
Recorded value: 15.5 V
